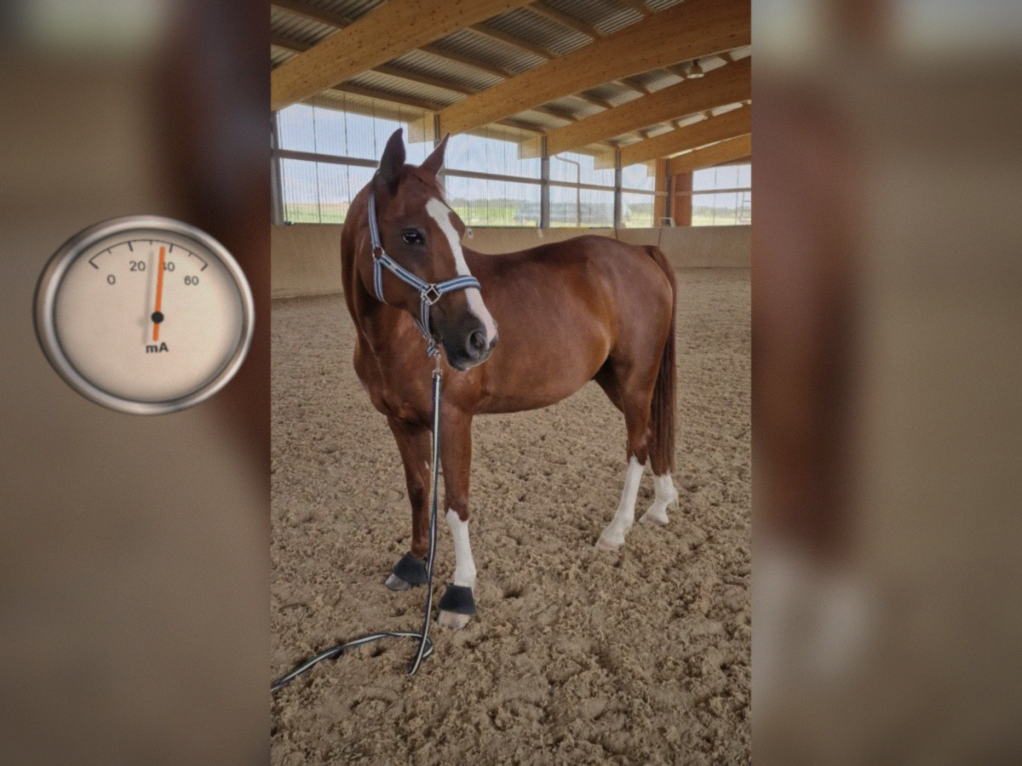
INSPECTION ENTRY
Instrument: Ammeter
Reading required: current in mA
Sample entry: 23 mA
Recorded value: 35 mA
